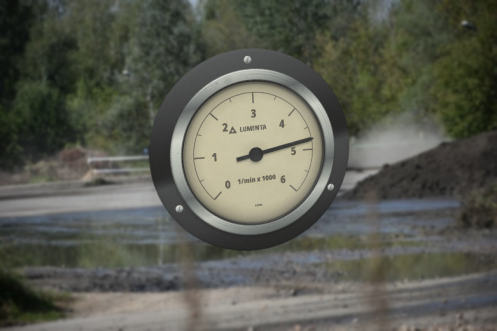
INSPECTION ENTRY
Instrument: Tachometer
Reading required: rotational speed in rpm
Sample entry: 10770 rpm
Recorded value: 4750 rpm
